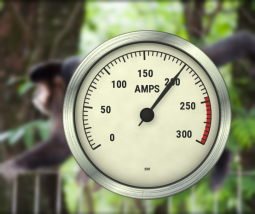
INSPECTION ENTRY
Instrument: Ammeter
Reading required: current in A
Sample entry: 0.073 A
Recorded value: 200 A
